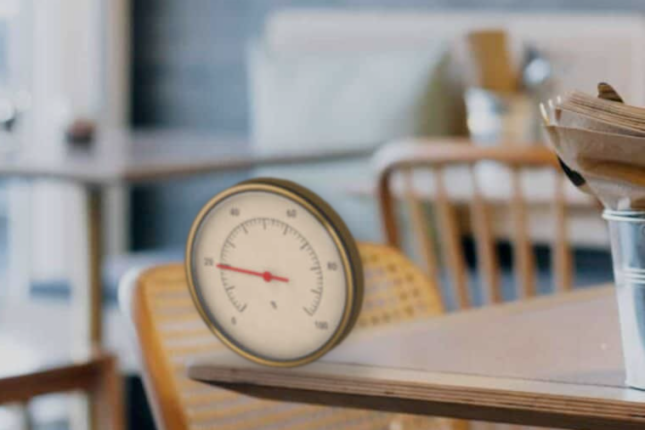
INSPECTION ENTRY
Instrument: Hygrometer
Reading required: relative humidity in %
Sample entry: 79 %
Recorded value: 20 %
